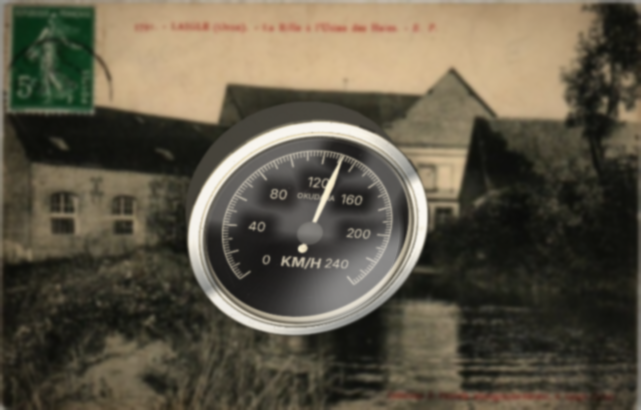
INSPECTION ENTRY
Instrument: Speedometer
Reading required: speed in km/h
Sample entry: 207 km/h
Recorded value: 130 km/h
